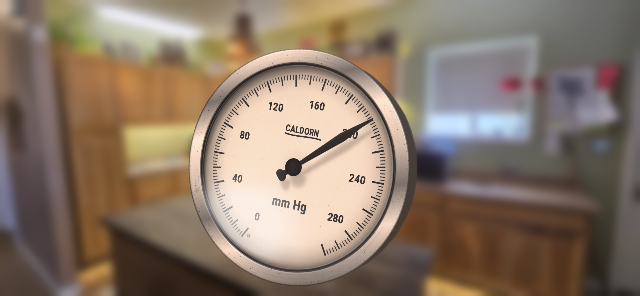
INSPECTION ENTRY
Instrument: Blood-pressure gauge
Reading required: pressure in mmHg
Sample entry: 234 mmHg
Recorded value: 200 mmHg
